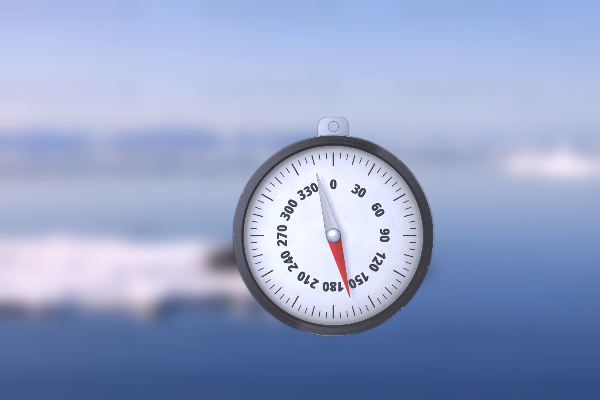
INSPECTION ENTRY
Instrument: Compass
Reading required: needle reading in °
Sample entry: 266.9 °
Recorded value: 165 °
